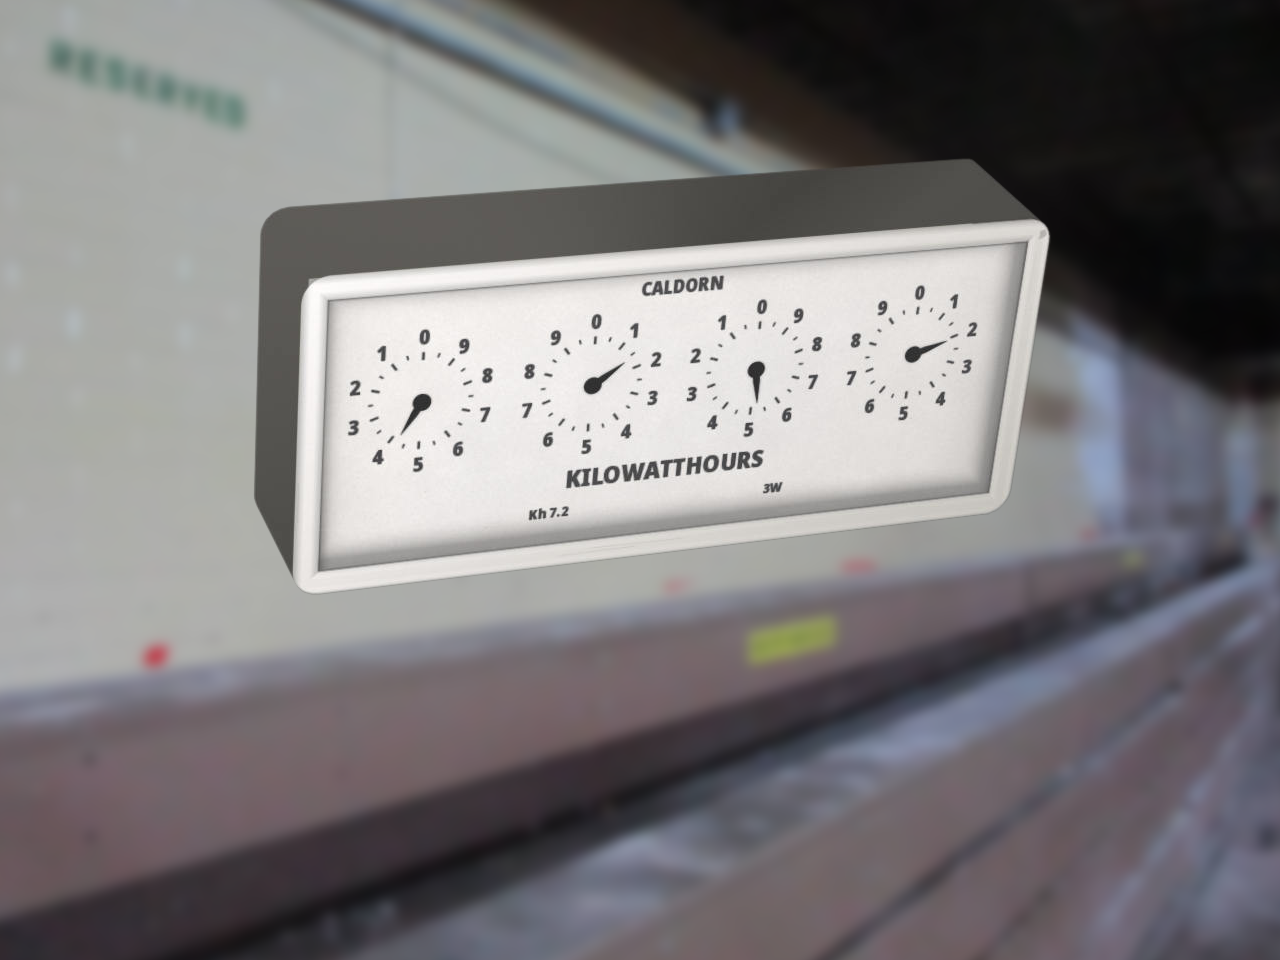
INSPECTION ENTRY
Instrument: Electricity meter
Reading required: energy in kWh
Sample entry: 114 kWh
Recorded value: 4152 kWh
